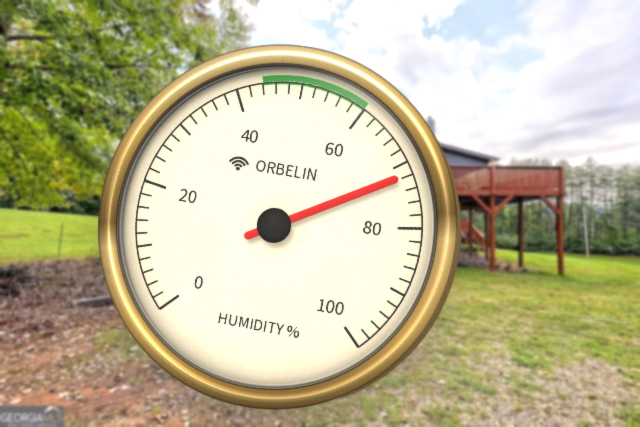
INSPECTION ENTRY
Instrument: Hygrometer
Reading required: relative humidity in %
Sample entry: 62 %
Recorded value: 72 %
